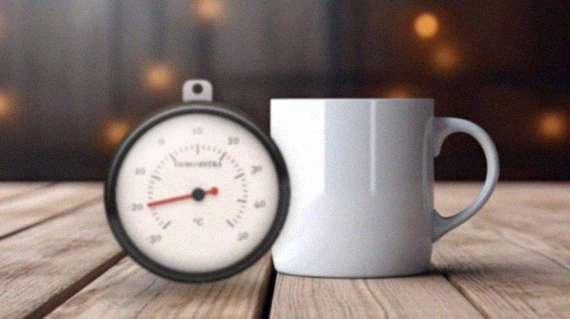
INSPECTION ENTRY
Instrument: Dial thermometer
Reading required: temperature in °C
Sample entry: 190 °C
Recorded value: -20 °C
